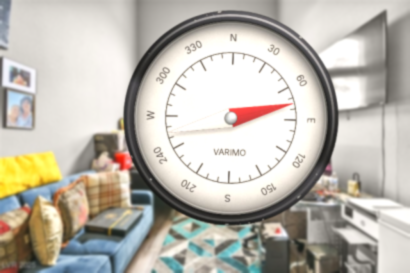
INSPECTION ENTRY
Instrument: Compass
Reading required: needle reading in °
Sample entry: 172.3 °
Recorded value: 75 °
